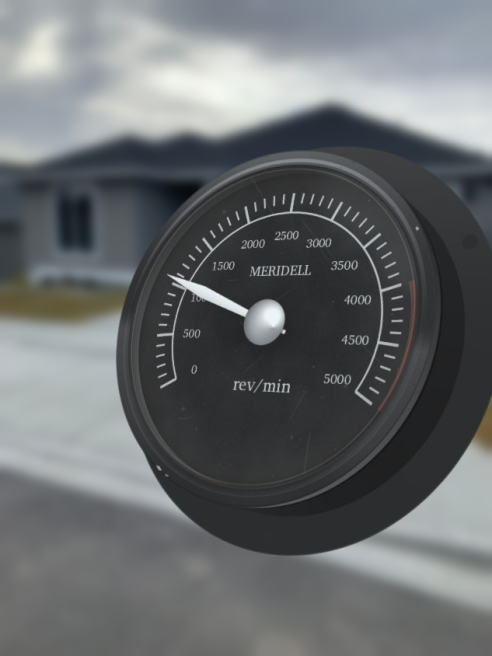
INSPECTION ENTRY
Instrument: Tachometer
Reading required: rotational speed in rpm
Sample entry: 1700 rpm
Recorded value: 1050 rpm
